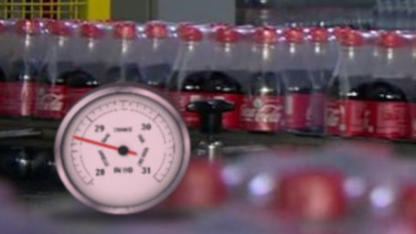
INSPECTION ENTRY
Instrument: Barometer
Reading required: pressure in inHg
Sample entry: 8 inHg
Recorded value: 28.7 inHg
